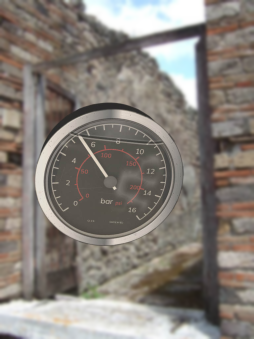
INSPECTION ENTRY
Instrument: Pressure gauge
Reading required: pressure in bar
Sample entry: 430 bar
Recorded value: 5.5 bar
